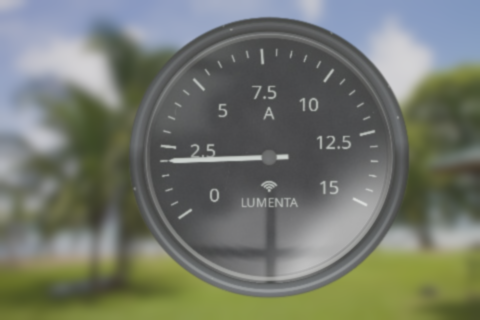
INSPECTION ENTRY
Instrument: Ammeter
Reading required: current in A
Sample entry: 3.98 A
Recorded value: 2 A
